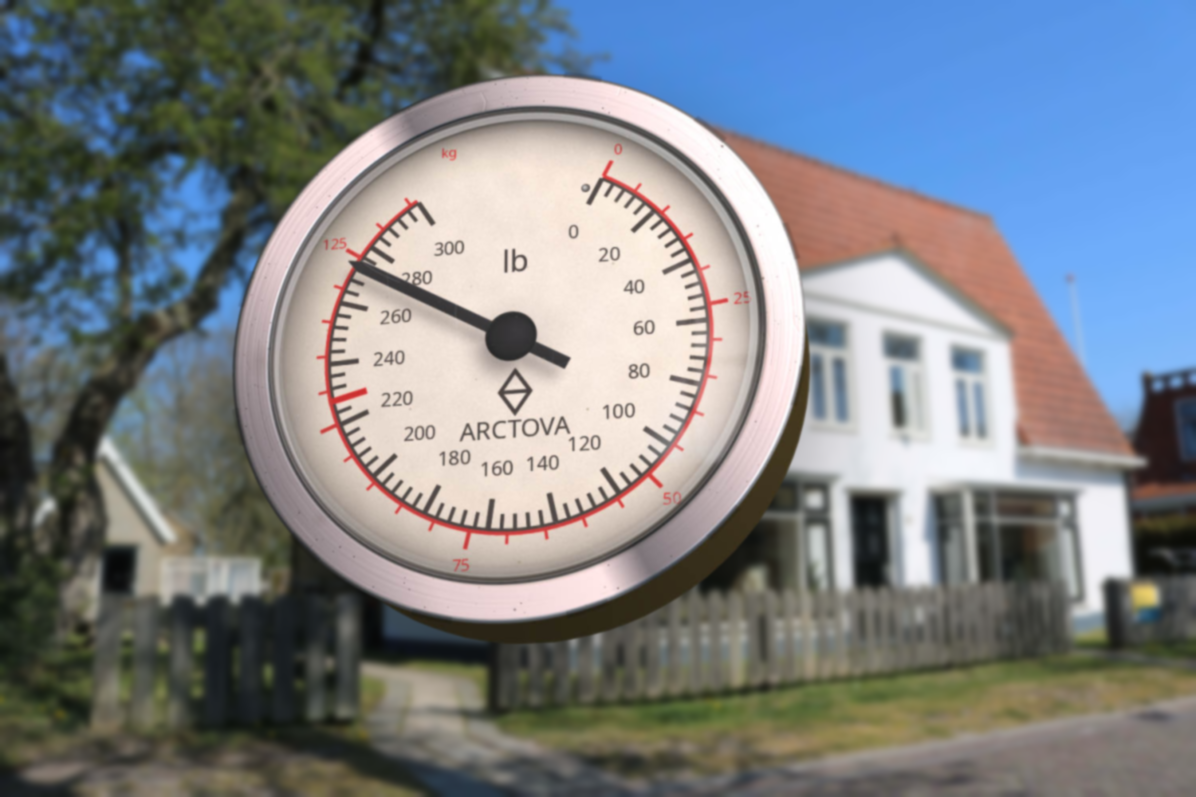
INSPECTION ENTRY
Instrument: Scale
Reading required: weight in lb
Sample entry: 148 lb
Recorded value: 272 lb
